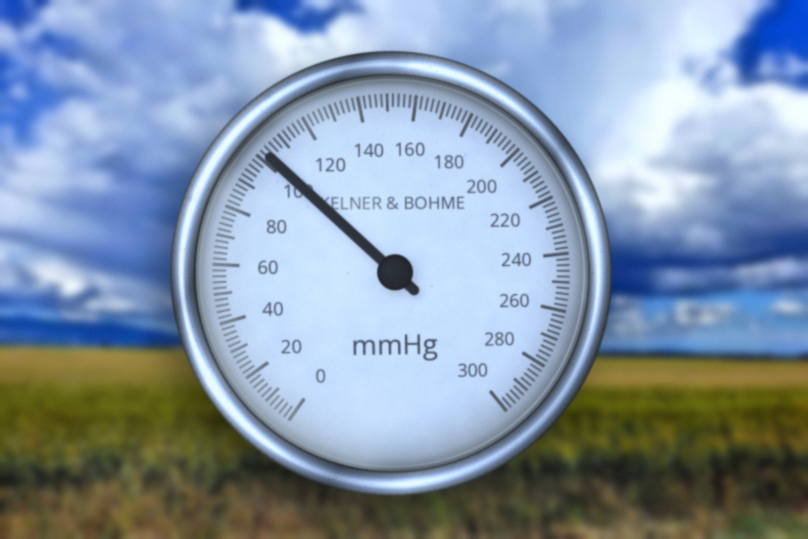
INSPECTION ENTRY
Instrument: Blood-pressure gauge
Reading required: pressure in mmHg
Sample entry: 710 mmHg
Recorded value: 102 mmHg
